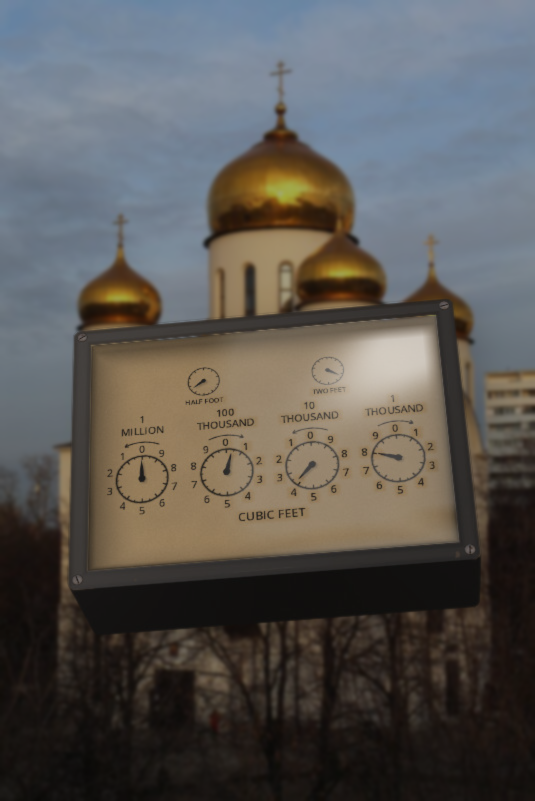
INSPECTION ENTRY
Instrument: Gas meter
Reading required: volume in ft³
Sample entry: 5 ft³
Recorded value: 3800 ft³
